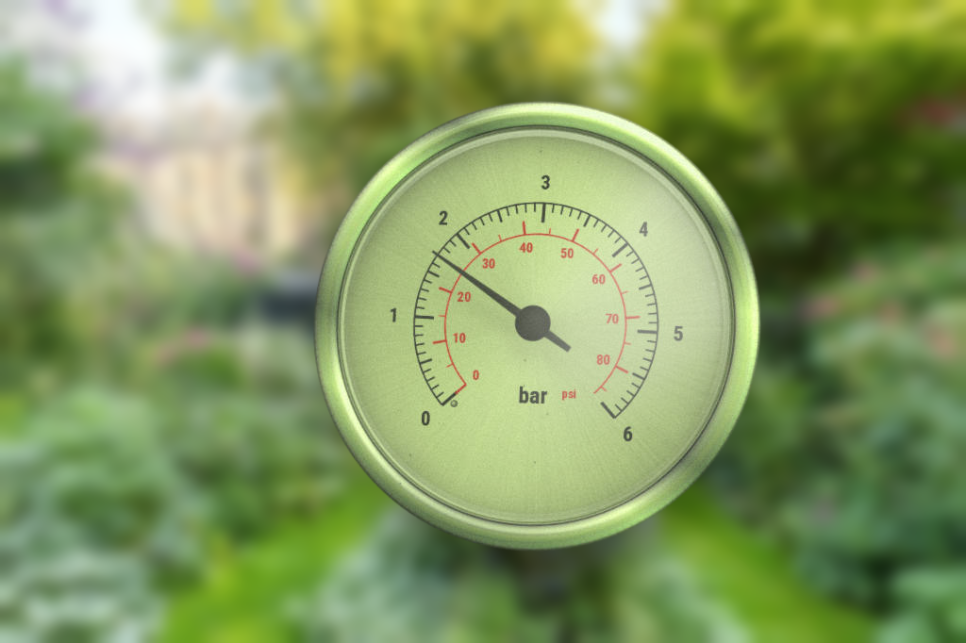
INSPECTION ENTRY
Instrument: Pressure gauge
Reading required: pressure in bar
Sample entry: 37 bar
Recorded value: 1.7 bar
